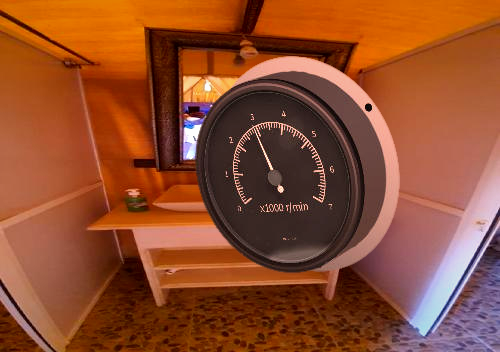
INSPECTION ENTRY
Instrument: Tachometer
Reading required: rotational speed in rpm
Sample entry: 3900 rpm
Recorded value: 3000 rpm
